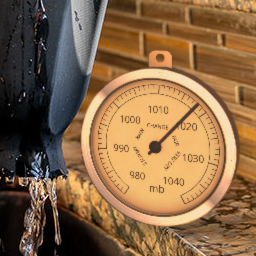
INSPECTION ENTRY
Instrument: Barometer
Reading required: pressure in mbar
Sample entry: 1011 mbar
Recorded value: 1018 mbar
